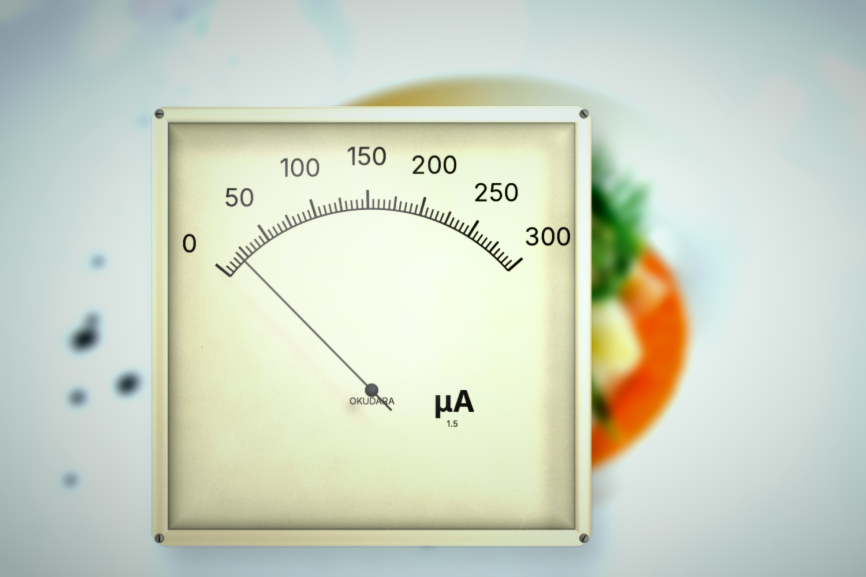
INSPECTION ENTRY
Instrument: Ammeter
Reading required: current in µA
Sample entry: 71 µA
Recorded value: 20 µA
